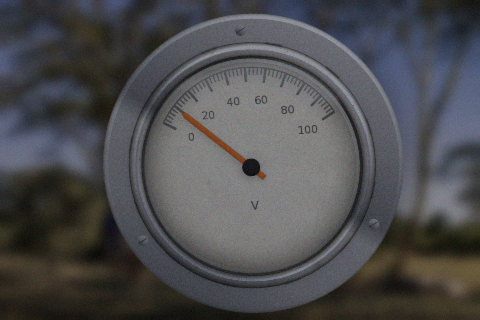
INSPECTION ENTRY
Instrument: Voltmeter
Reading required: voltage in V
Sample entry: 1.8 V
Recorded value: 10 V
